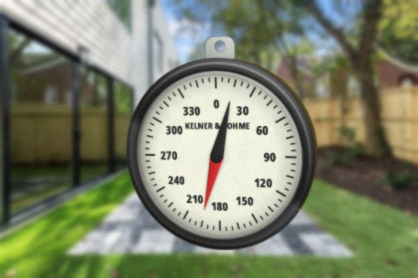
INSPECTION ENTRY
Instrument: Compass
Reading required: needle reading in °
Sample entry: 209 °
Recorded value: 195 °
